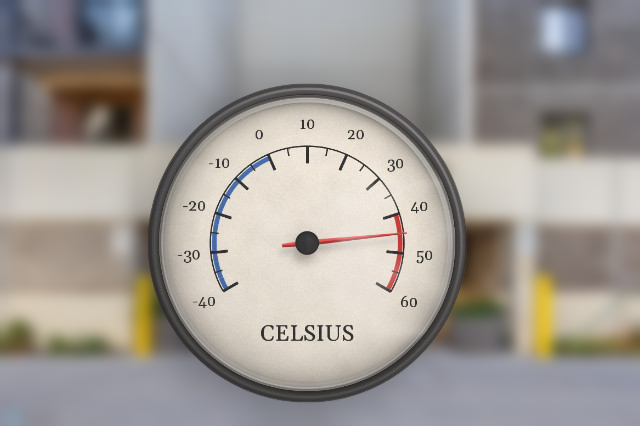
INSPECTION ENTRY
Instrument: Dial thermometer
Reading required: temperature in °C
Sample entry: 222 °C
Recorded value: 45 °C
